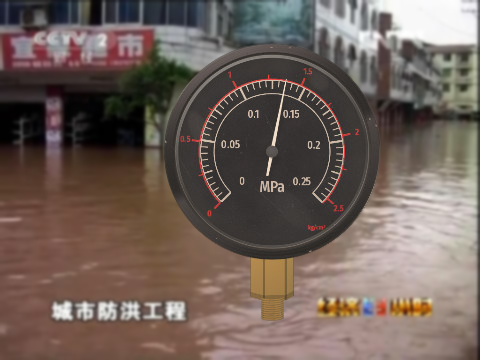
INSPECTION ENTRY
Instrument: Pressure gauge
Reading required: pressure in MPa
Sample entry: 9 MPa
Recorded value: 0.135 MPa
